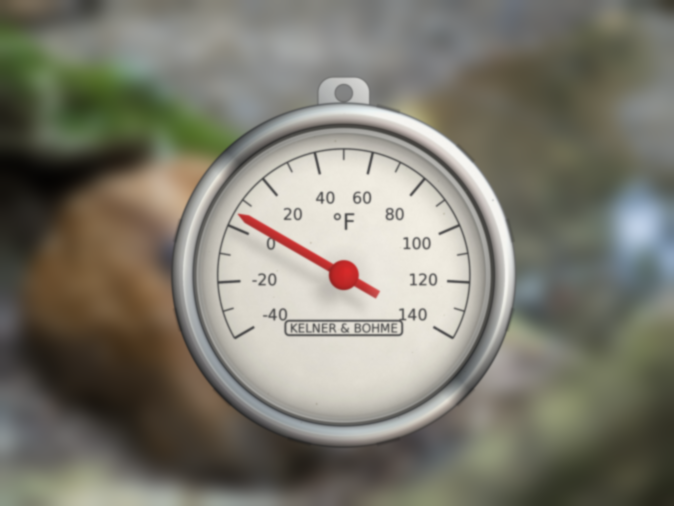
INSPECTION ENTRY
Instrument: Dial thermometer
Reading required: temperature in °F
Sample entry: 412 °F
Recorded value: 5 °F
